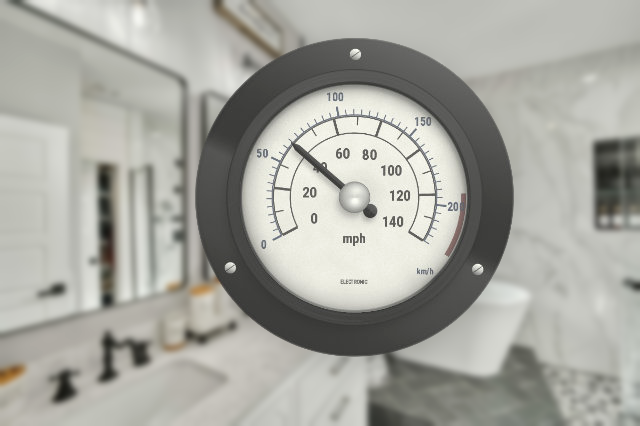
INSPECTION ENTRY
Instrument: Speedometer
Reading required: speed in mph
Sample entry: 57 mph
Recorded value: 40 mph
